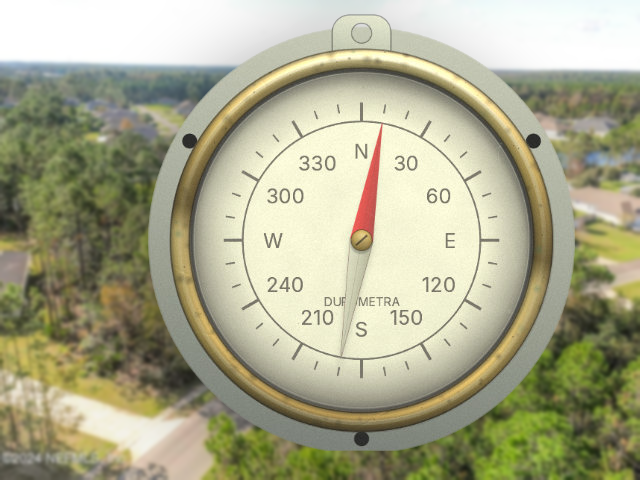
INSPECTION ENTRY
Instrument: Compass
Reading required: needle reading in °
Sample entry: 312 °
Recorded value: 10 °
